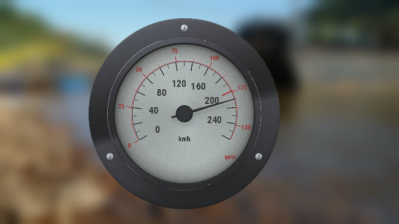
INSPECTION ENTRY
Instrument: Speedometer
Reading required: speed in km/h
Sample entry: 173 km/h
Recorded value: 210 km/h
